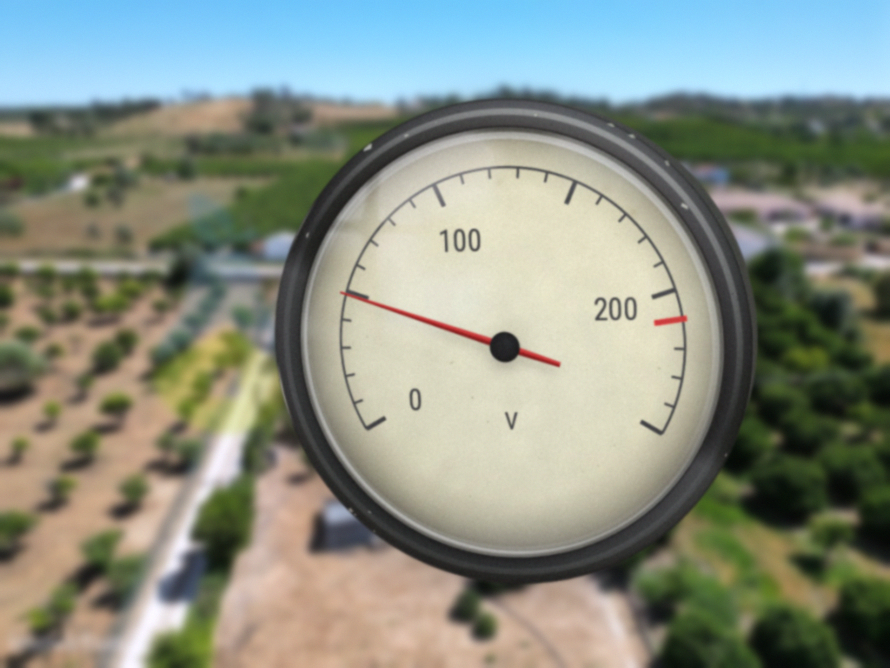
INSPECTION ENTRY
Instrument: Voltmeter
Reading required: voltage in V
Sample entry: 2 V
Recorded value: 50 V
